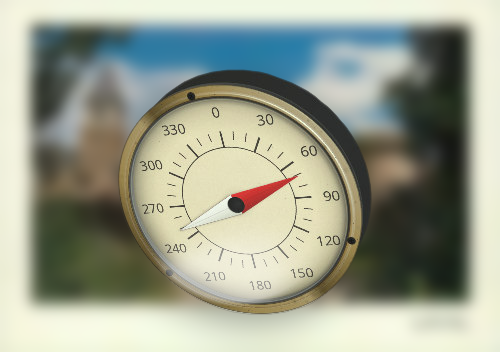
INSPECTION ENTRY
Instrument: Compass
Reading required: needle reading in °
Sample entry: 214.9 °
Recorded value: 70 °
